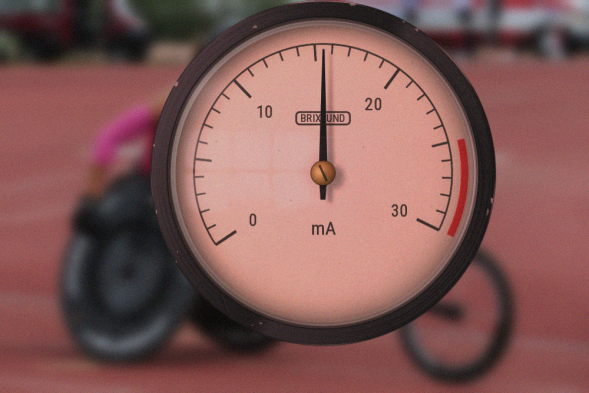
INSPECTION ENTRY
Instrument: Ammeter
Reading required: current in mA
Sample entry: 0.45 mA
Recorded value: 15.5 mA
